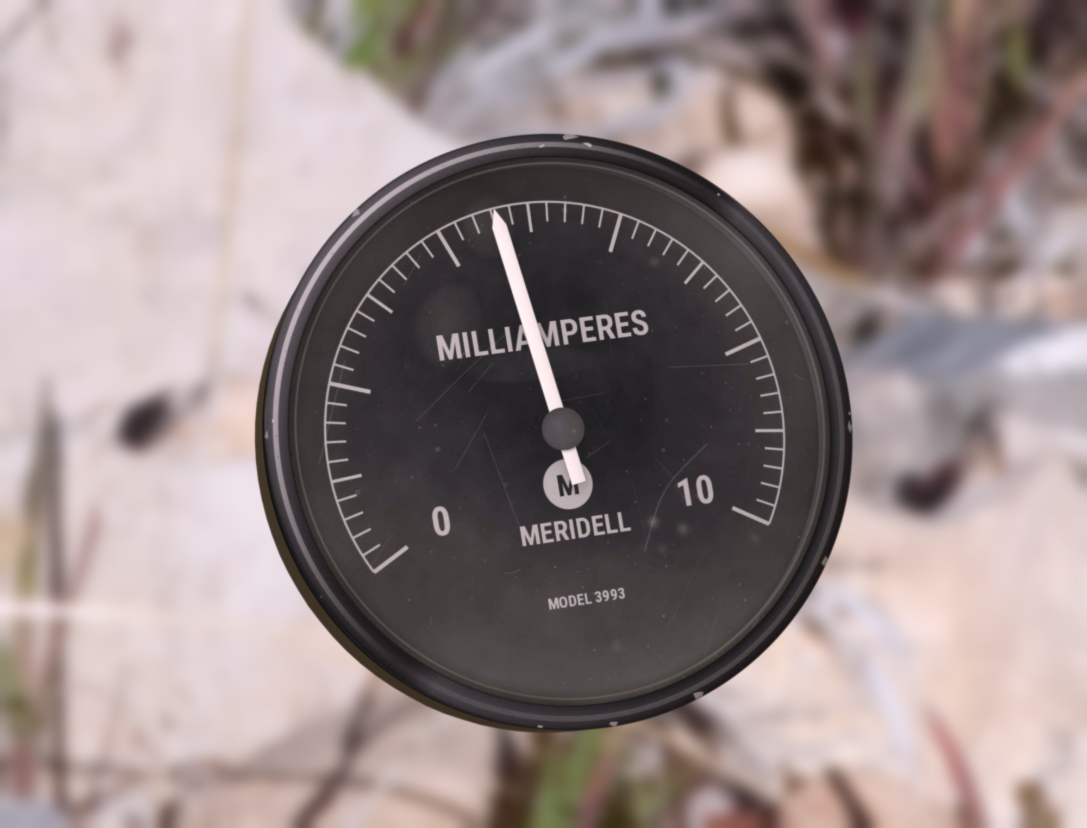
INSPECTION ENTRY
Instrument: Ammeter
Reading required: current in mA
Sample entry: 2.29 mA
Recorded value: 4.6 mA
